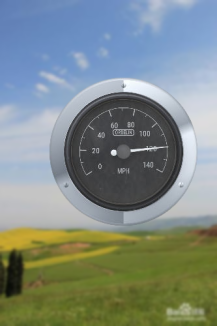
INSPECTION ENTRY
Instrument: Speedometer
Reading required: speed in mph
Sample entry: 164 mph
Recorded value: 120 mph
